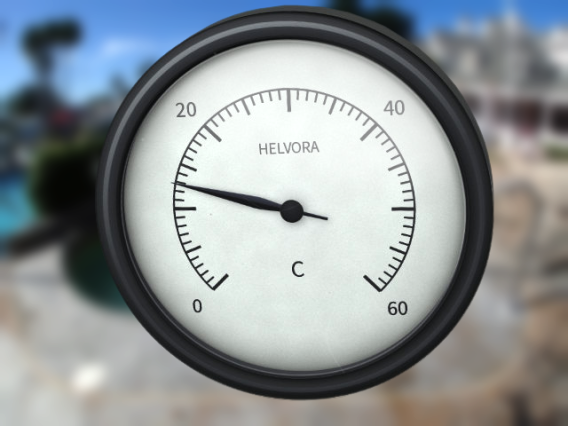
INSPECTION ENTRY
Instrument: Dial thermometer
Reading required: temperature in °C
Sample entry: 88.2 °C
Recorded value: 13 °C
